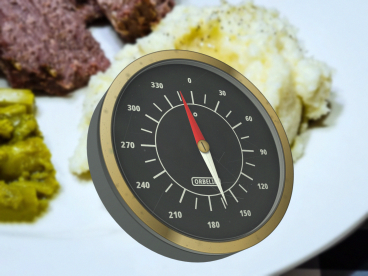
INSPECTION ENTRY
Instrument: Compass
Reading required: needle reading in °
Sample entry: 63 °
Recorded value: 345 °
